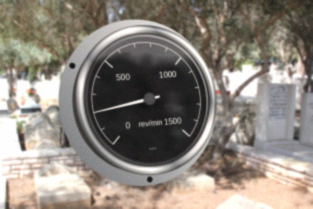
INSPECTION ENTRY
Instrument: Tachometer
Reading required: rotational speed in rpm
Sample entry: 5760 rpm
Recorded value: 200 rpm
